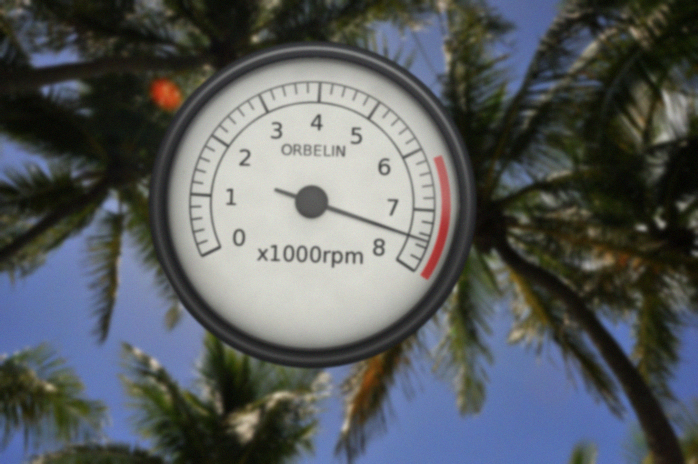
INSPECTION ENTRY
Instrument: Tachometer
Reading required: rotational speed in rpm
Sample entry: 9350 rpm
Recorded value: 7500 rpm
